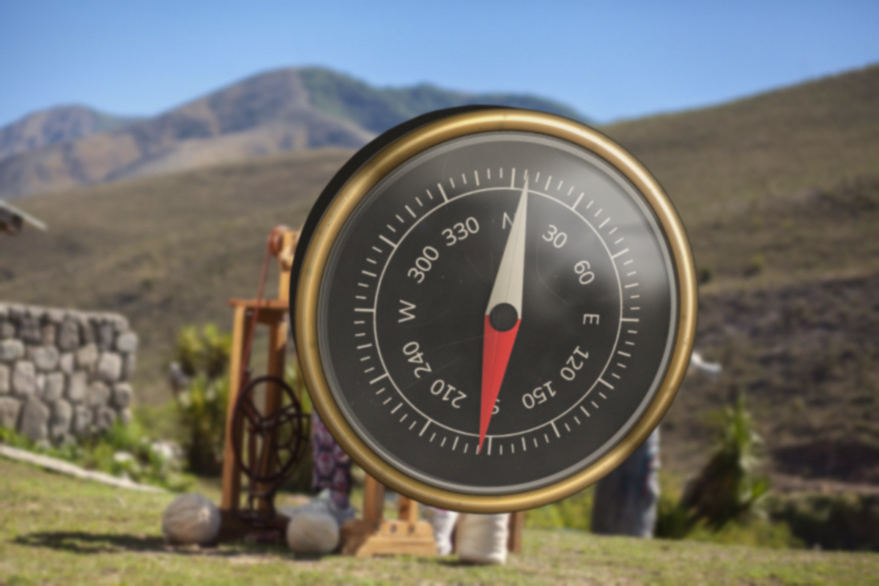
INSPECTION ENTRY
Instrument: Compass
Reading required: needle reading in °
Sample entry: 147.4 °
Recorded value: 185 °
